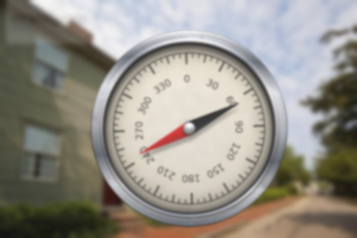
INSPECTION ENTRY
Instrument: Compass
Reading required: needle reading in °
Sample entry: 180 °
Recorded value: 245 °
